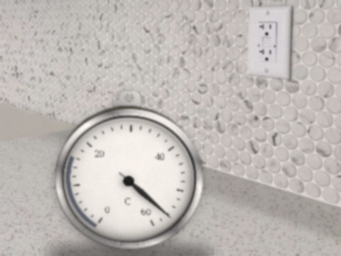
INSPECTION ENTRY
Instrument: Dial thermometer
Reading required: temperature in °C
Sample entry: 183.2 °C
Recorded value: 56 °C
